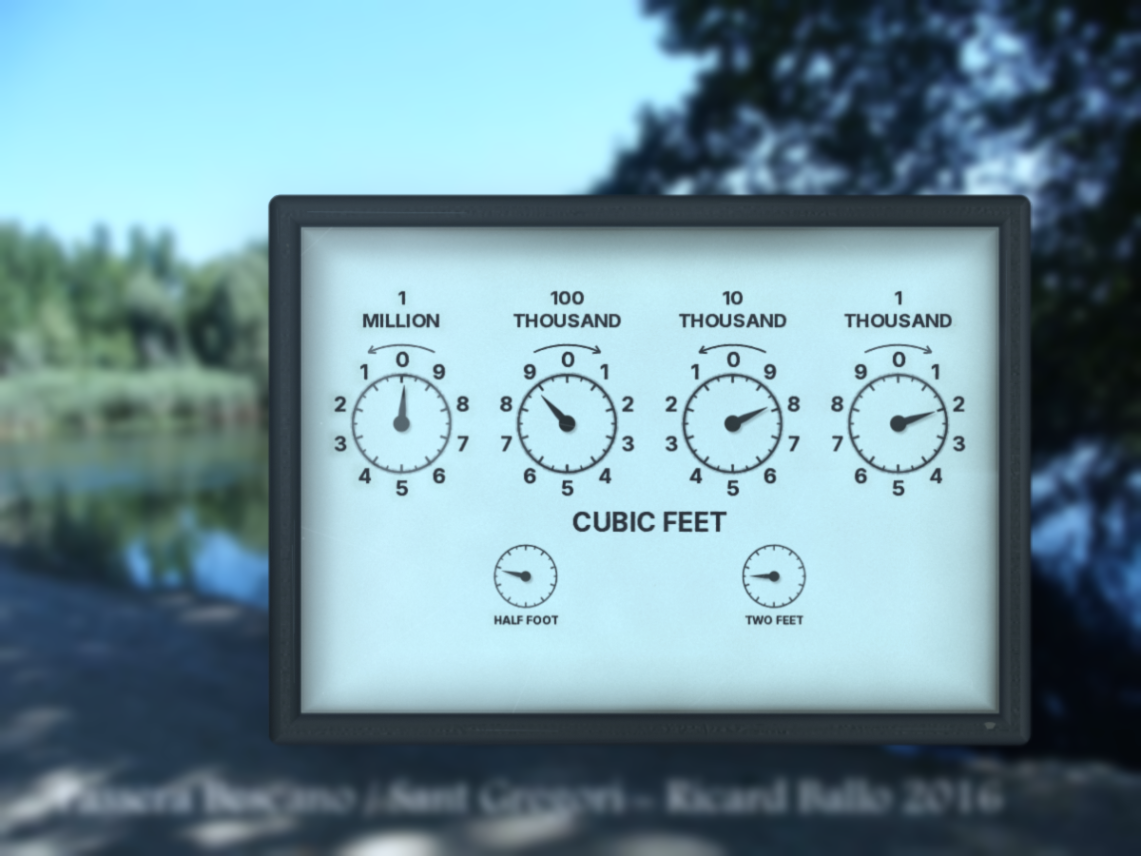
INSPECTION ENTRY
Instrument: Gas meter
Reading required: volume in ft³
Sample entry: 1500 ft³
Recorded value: 988200 ft³
